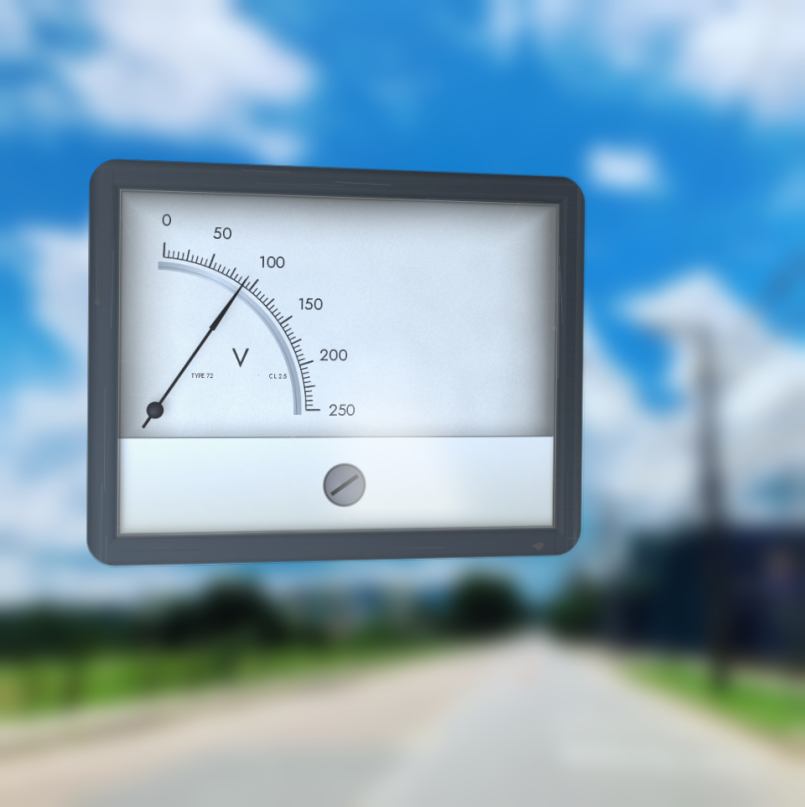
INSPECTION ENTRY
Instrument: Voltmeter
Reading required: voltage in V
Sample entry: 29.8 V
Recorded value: 90 V
